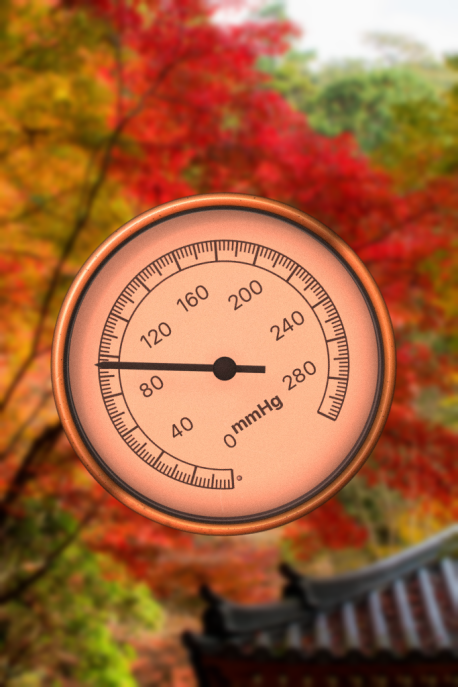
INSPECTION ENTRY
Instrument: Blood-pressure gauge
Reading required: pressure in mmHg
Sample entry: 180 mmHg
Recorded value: 96 mmHg
